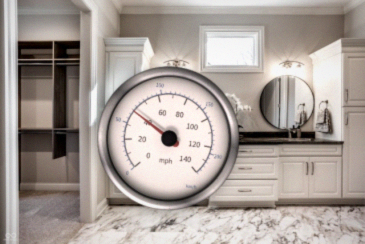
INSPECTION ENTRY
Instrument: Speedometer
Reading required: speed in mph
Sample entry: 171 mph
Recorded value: 40 mph
